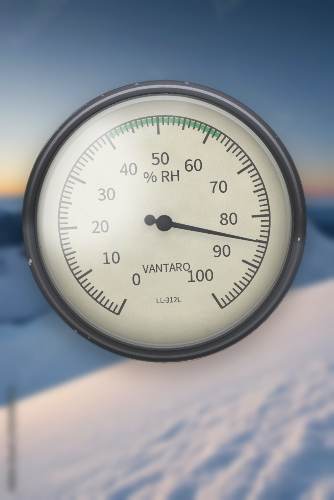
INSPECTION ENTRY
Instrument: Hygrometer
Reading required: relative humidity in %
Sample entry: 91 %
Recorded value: 85 %
